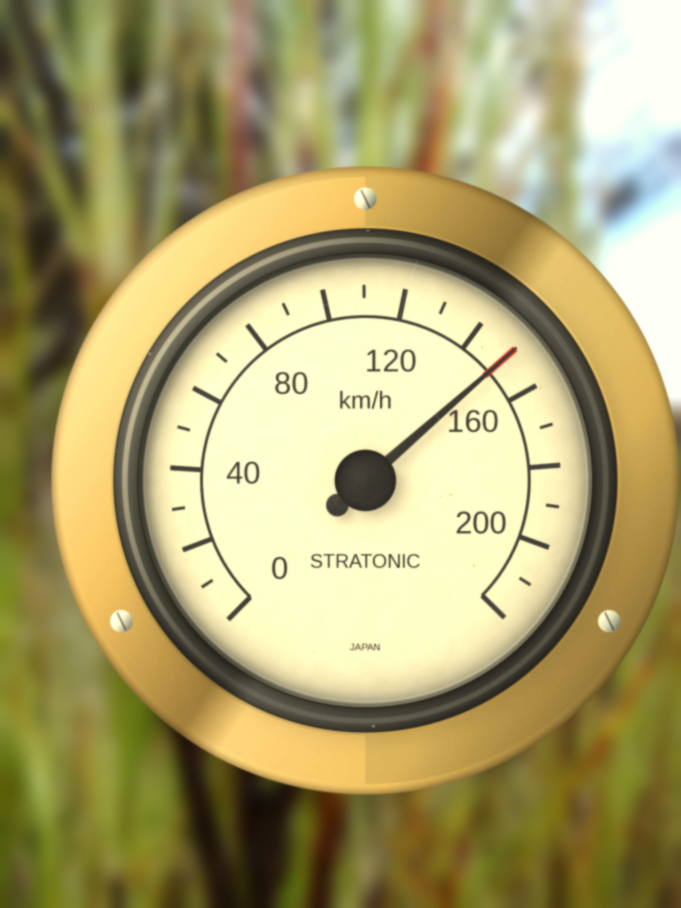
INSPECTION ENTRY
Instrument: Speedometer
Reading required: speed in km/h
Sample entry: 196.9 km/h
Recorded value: 150 km/h
